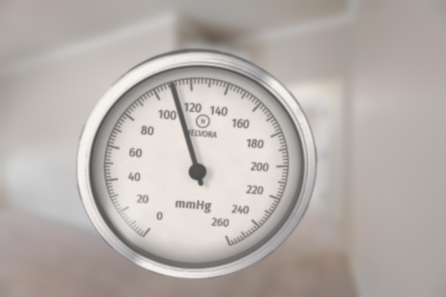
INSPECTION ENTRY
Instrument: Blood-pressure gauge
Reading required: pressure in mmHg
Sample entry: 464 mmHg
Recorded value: 110 mmHg
